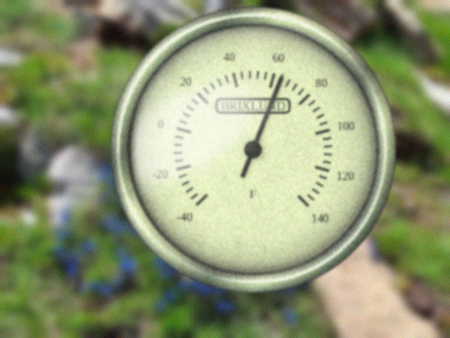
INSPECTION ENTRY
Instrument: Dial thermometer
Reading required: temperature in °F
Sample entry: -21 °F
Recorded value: 64 °F
